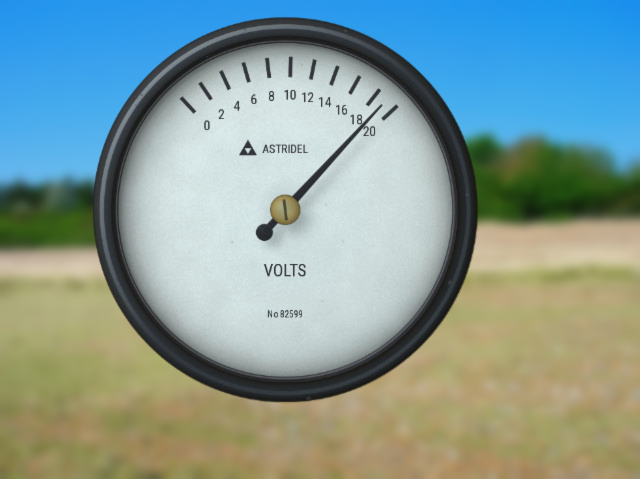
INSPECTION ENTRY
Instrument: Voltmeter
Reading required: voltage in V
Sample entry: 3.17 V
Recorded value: 19 V
